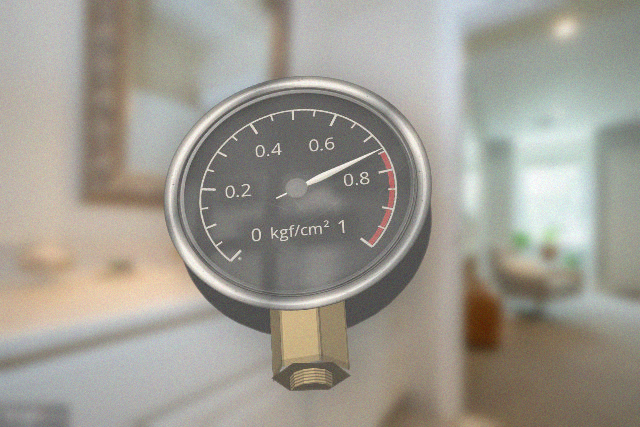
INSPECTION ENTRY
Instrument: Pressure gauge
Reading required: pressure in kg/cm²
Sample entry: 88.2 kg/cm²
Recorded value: 0.75 kg/cm²
